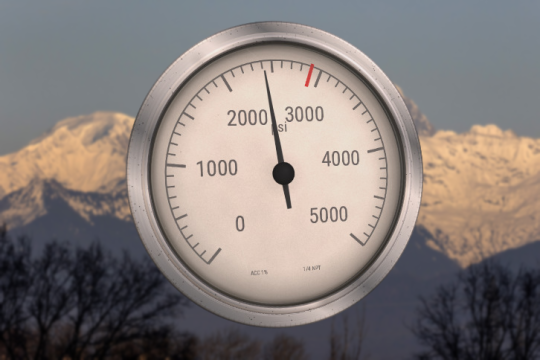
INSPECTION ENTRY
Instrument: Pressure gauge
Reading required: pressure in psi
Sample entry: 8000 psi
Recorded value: 2400 psi
